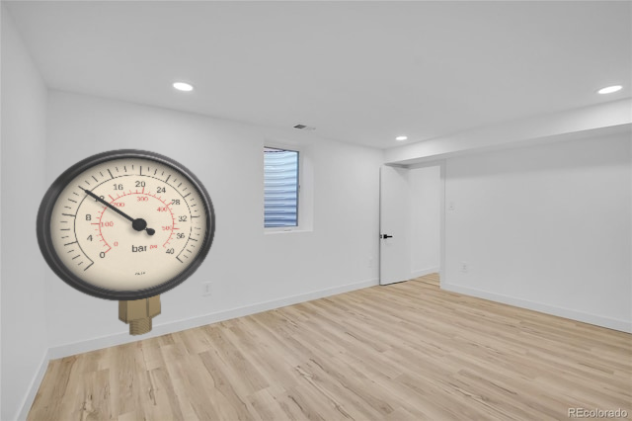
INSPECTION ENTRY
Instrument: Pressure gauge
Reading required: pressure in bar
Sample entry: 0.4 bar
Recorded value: 12 bar
